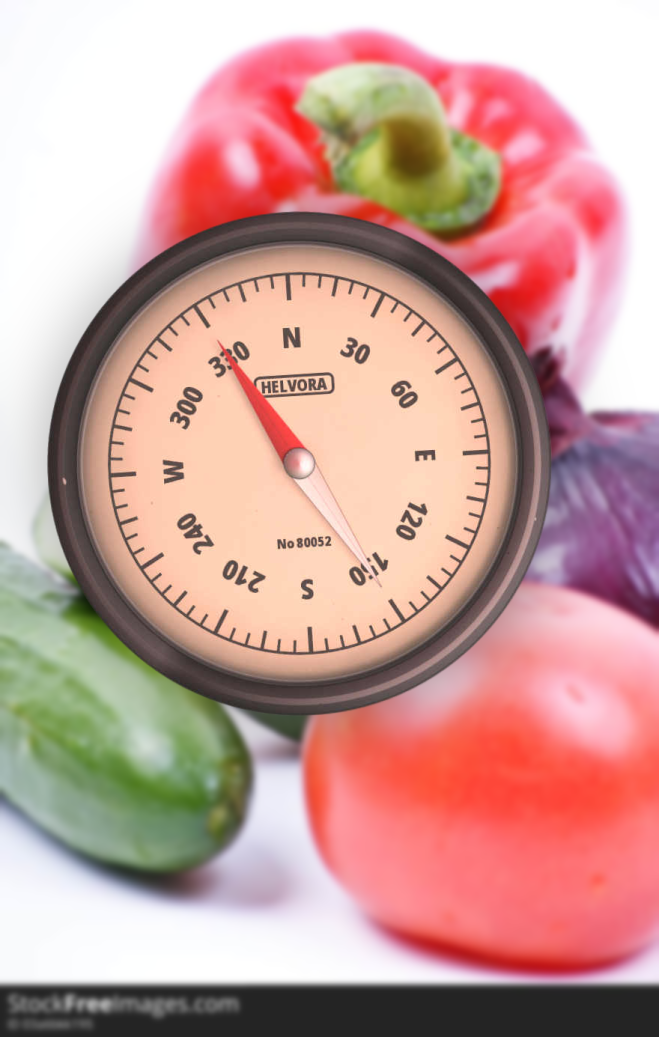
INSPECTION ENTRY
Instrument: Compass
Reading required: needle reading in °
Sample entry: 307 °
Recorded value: 330 °
